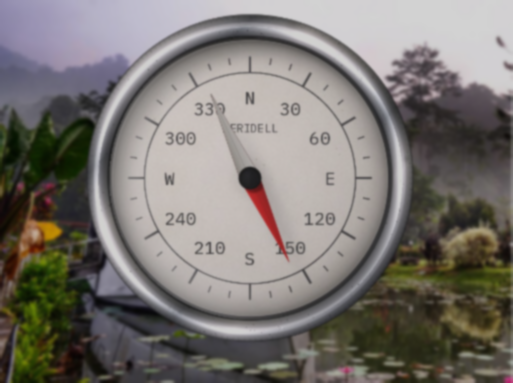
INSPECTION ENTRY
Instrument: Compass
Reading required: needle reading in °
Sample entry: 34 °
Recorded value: 155 °
